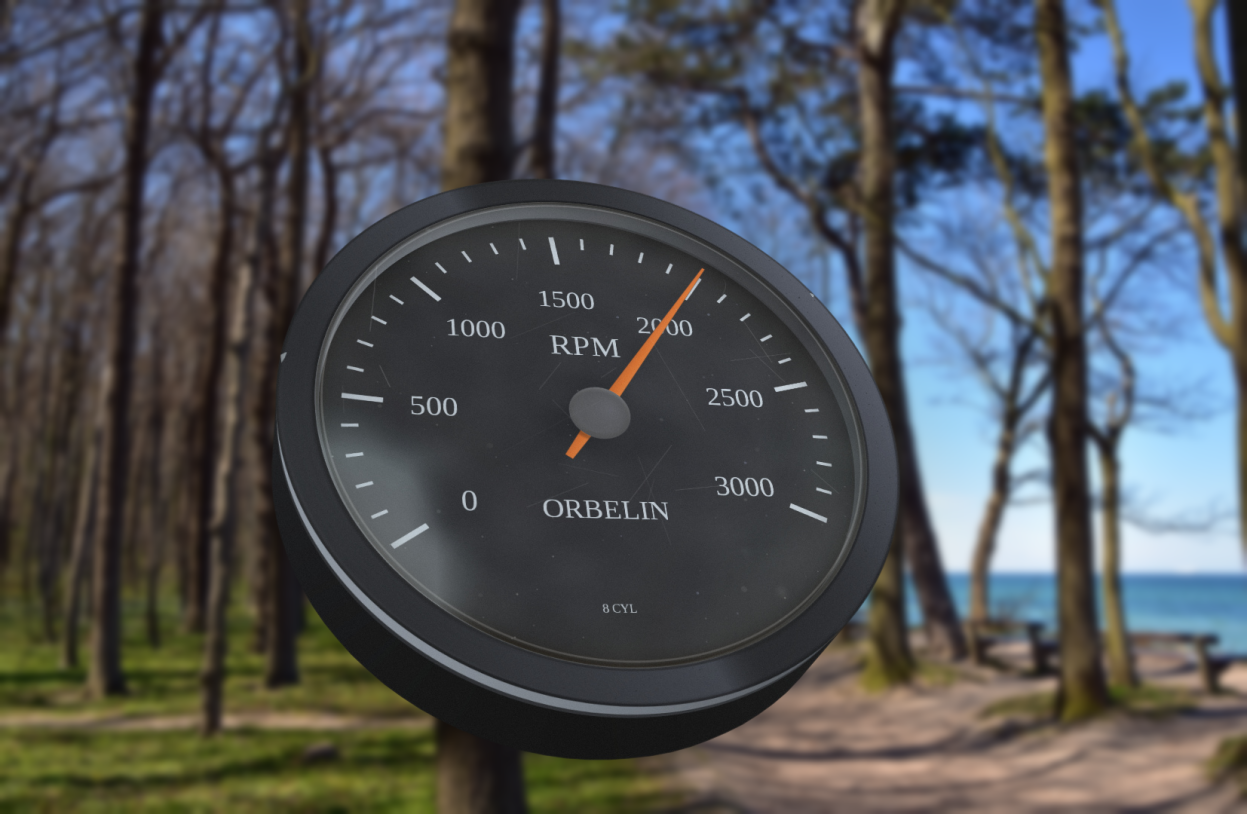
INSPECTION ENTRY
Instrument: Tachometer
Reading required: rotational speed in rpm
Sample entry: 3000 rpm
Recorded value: 2000 rpm
